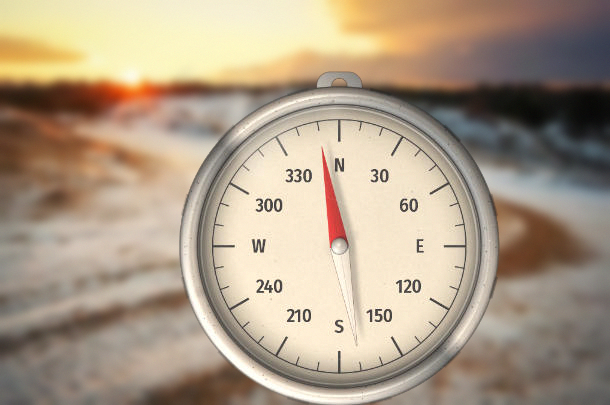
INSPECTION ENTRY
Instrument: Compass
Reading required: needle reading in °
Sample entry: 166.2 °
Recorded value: 350 °
